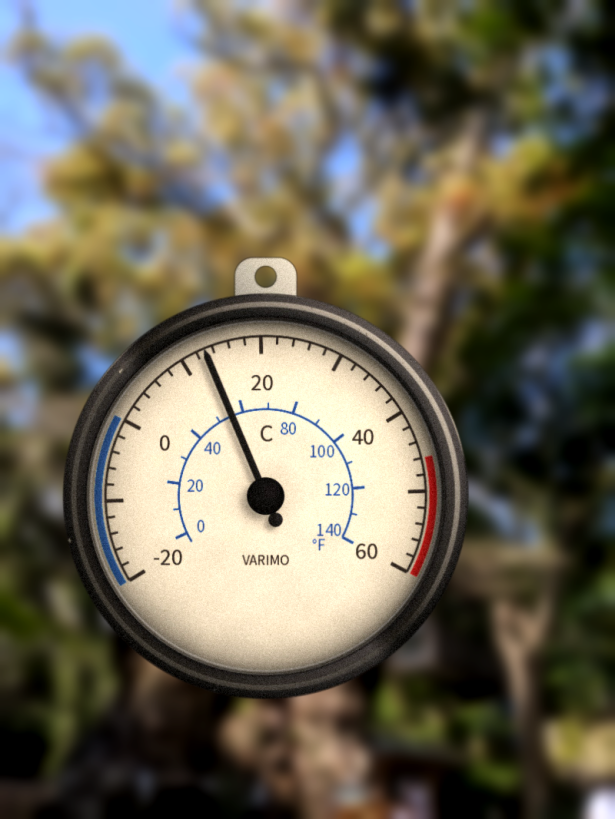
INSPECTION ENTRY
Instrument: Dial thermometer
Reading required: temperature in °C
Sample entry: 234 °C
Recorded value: 13 °C
